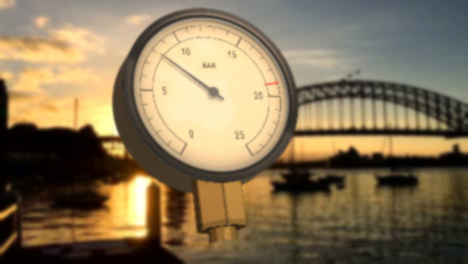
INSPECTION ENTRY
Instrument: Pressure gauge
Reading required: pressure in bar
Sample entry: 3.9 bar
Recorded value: 8 bar
